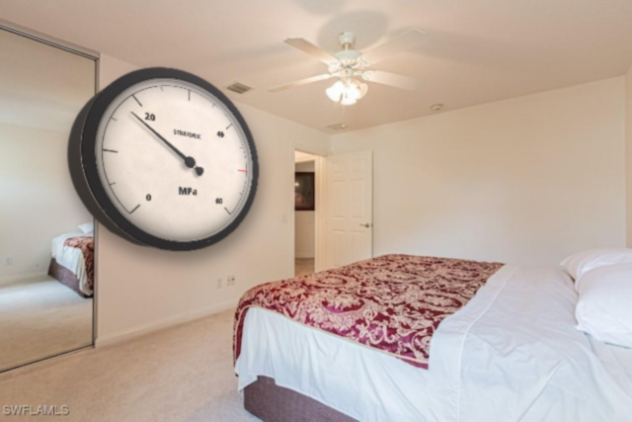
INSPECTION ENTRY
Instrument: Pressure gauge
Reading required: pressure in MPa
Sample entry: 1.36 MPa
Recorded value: 17.5 MPa
